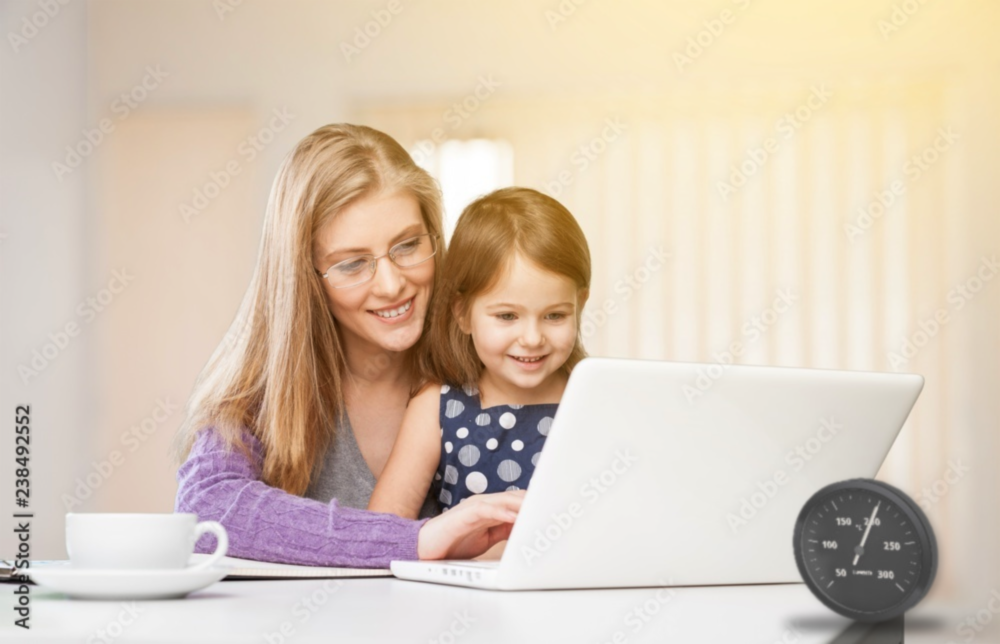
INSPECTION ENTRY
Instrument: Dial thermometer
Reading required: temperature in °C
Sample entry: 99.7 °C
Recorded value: 200 °C
